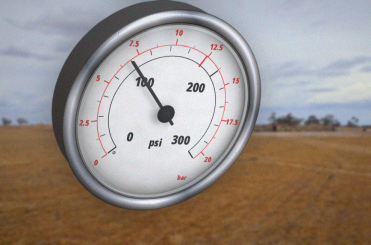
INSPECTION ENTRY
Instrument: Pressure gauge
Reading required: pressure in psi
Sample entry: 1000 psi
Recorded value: 100 psi
